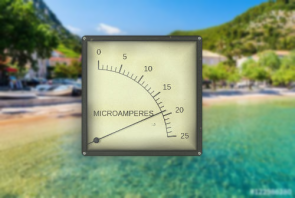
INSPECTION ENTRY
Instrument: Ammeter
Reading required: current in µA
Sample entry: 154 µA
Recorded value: 19 µA
